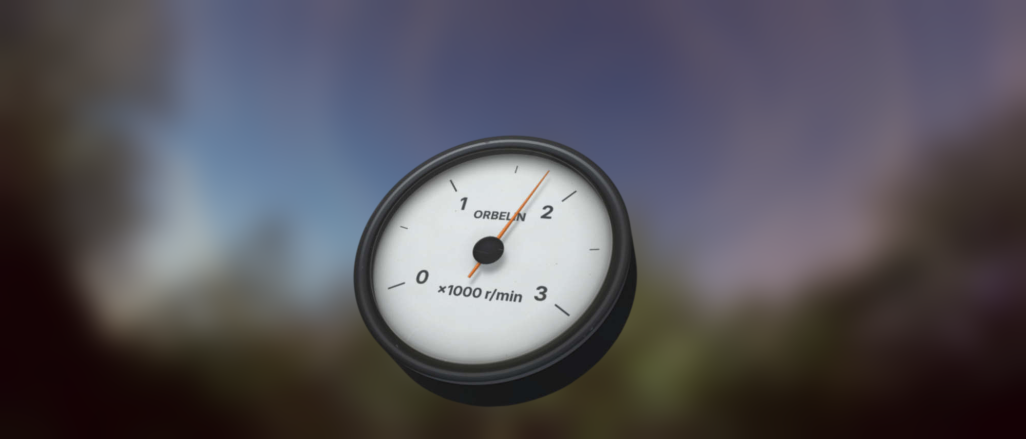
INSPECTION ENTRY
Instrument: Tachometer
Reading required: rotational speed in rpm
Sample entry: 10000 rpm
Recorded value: 1750 rpm
